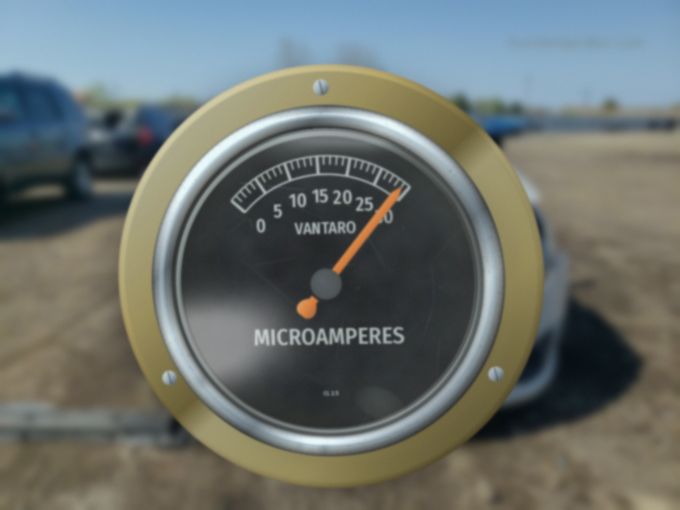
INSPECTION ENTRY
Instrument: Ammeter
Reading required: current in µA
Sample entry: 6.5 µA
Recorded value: 29 µA
